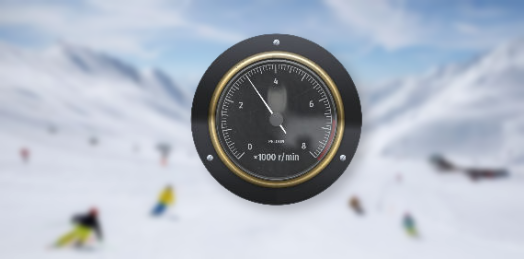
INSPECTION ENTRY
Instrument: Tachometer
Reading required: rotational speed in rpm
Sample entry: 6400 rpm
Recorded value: 3000 rpm
